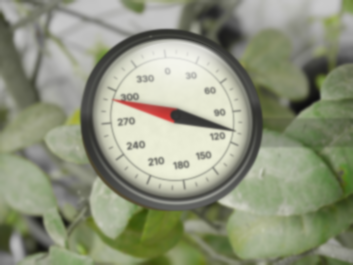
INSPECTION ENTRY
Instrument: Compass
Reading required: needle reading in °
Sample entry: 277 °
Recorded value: 290 °
